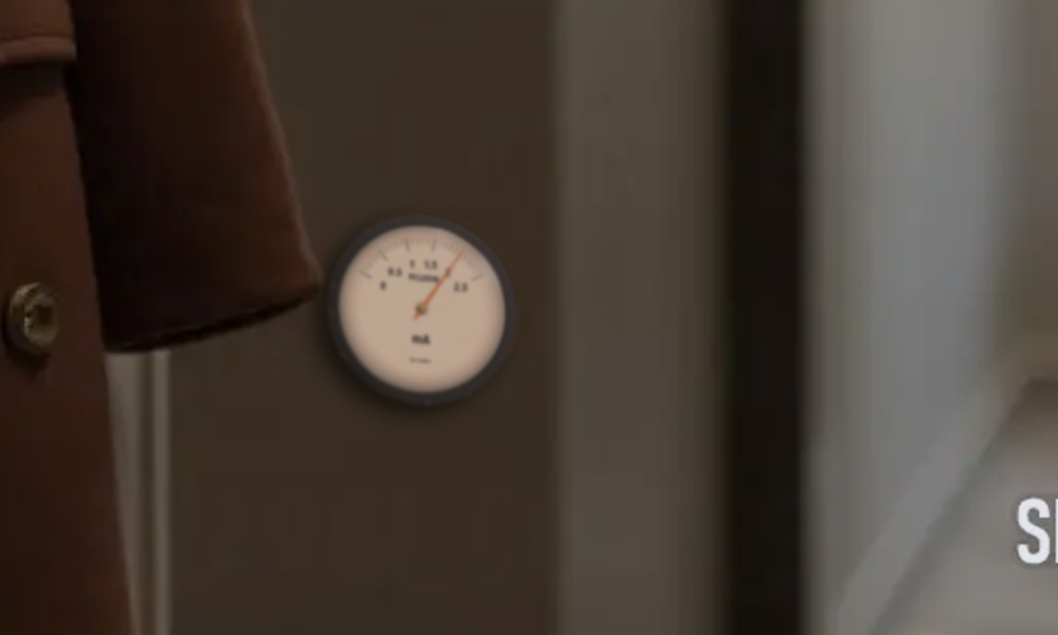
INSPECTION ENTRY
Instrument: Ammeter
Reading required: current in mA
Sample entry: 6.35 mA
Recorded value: 2 mA
